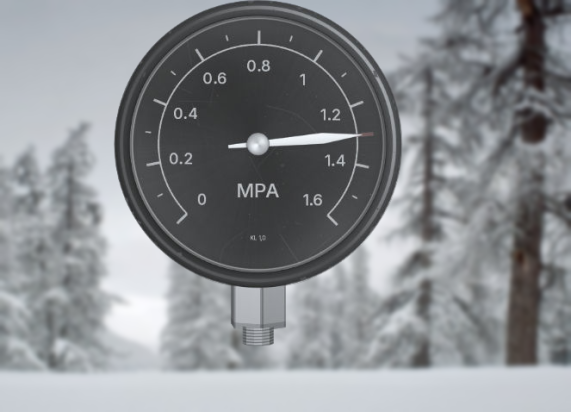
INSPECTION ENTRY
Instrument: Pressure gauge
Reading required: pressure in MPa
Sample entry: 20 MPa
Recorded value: 1.3 MPa
